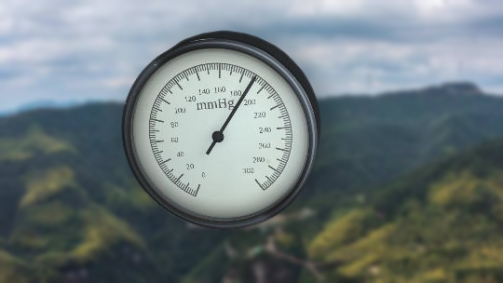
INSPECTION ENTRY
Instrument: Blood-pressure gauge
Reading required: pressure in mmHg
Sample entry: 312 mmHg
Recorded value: 190 mmHg
